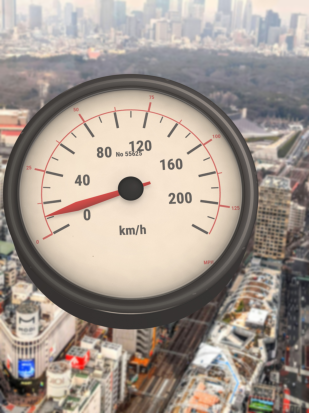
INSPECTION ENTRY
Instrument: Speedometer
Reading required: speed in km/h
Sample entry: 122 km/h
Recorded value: 10 km/h
